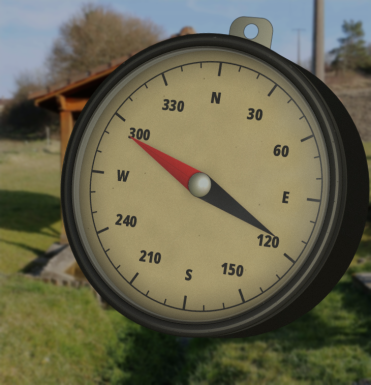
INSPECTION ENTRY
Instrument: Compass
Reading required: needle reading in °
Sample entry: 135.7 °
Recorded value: 295 °
